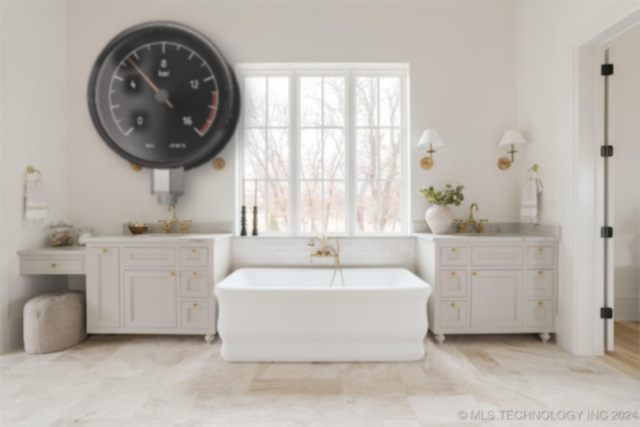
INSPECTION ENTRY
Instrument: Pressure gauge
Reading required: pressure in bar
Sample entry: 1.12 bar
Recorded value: 5.5 bar
